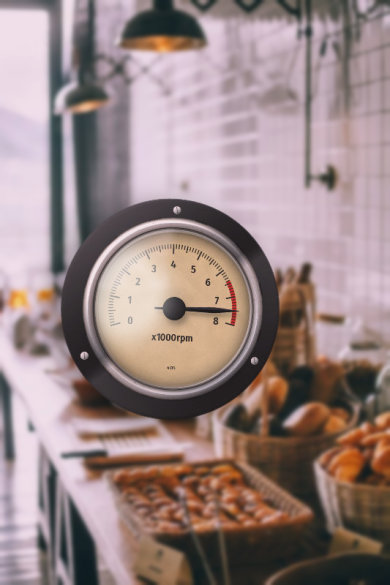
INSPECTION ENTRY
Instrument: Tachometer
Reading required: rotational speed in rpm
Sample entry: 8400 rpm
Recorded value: 7500 rpm
